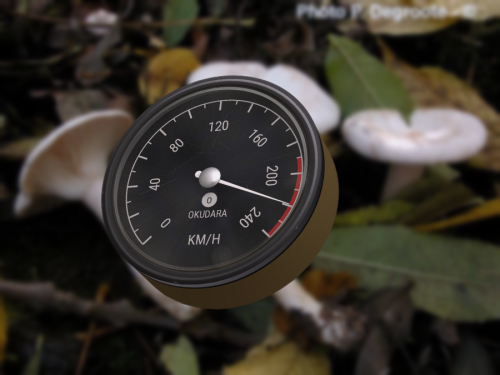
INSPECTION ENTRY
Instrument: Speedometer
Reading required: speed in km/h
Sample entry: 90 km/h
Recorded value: 220 km/h
